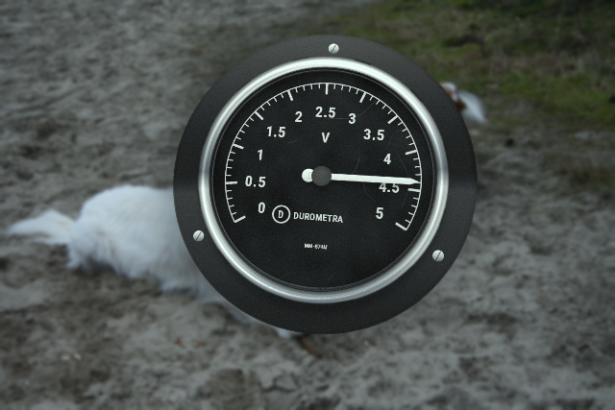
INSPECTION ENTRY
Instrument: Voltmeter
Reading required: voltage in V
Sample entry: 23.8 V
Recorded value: 4.4 V
